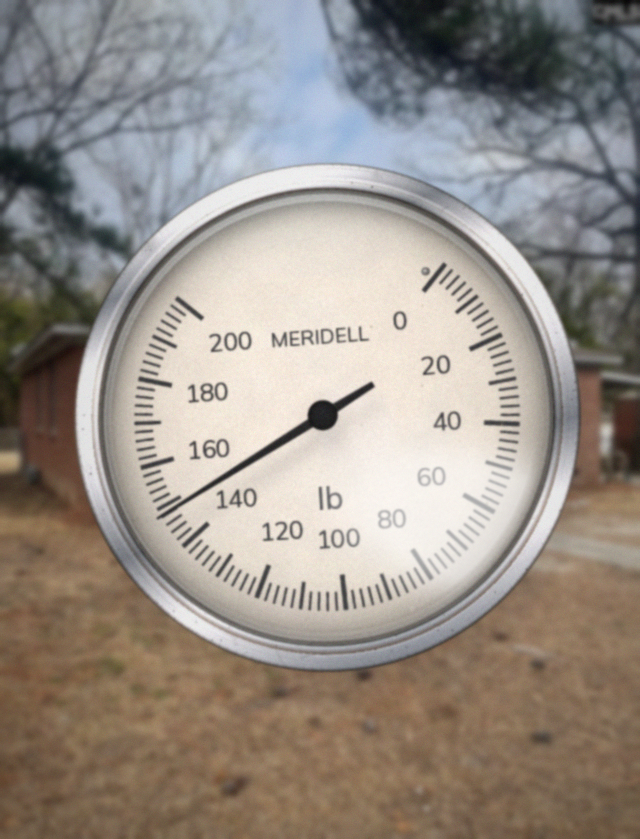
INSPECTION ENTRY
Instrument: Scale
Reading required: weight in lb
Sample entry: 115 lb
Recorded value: 148 lb
